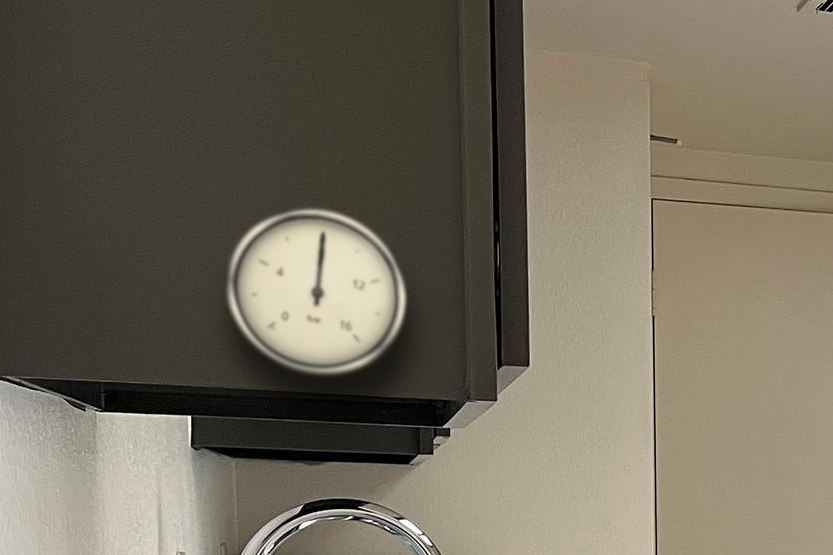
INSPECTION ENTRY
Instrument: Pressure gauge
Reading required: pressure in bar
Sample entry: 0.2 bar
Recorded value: 8 bar
